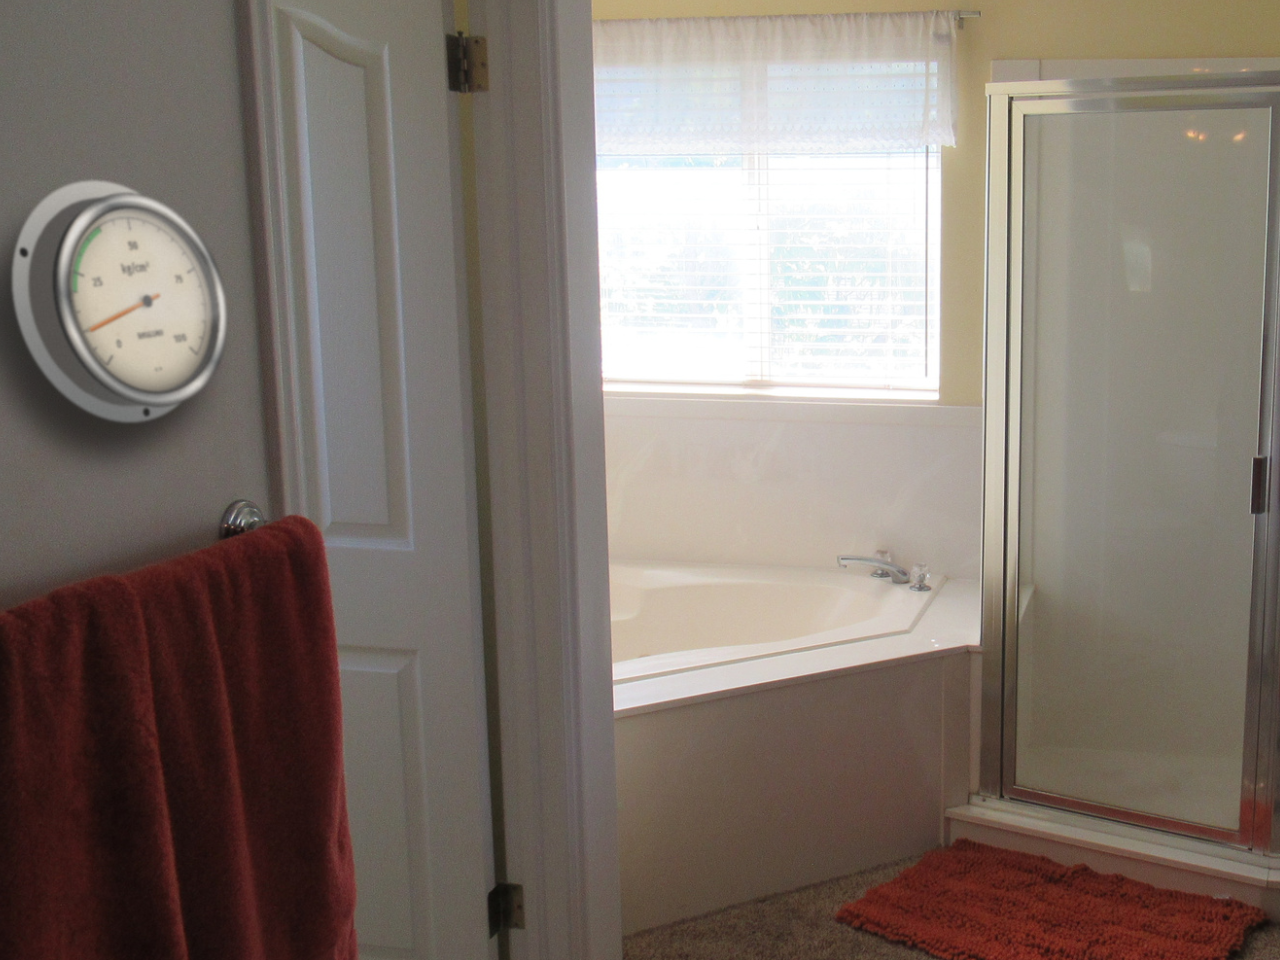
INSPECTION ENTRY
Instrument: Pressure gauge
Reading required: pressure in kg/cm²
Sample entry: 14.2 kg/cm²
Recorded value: 10 kg/cm²
